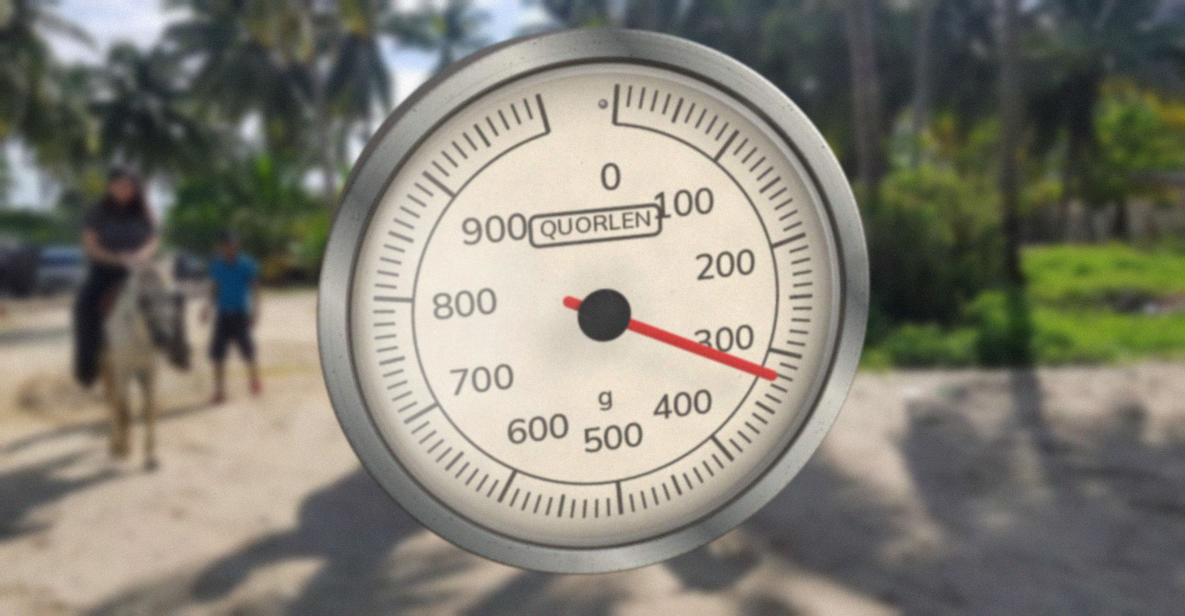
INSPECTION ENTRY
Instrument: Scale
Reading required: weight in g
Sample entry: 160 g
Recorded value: 320 g
